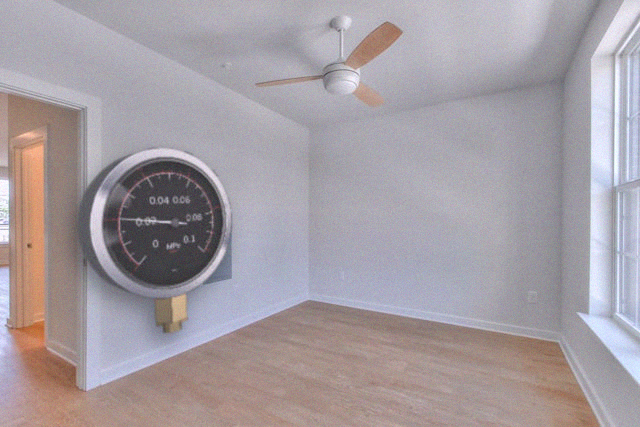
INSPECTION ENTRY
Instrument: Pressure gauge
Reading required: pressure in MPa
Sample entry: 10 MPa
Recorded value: 0.02 MPa
